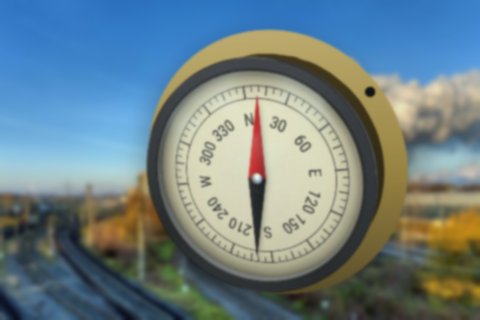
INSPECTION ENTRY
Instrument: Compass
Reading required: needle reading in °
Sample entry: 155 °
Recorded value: 10 °
